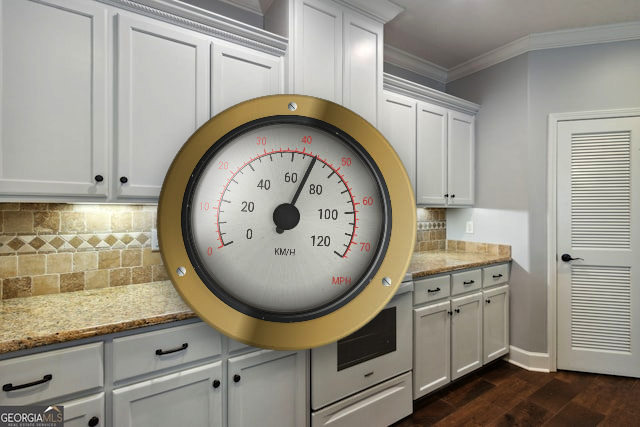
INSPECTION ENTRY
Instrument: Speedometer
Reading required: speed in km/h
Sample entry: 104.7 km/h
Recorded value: 70 km/h
